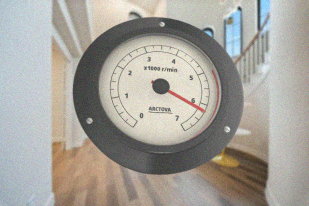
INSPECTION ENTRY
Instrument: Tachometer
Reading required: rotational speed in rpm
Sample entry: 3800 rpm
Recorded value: 6250 rpm
